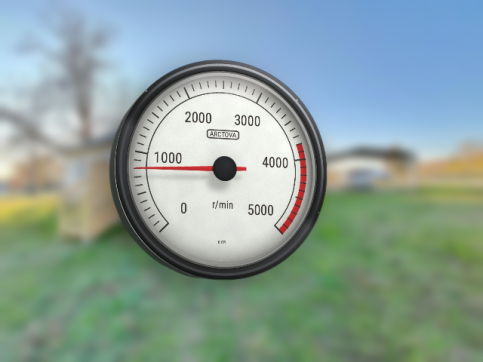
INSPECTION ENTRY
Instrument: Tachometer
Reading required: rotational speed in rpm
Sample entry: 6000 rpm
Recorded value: 800 rpm
